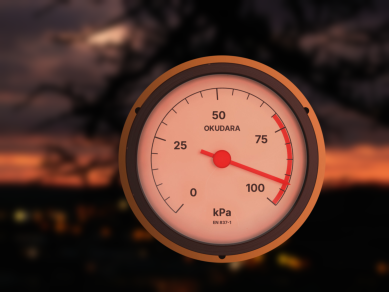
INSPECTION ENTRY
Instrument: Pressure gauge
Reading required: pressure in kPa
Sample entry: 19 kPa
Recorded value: 92.5 kPa
